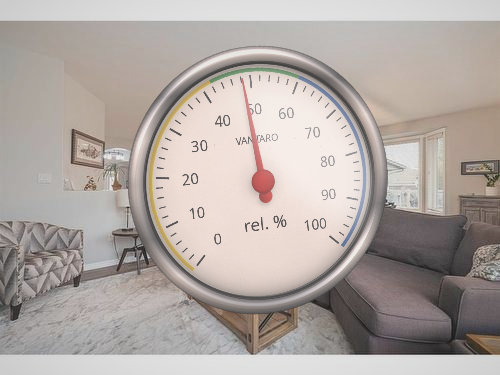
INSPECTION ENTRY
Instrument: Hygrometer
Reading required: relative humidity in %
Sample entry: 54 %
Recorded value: 48 %
